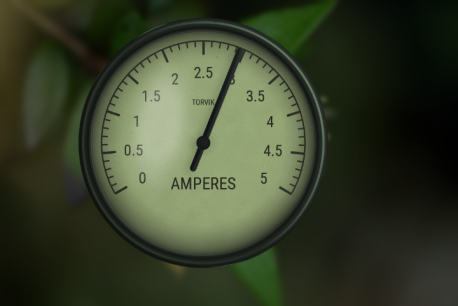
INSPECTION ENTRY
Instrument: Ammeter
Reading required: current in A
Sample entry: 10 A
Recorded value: 2.95 A
